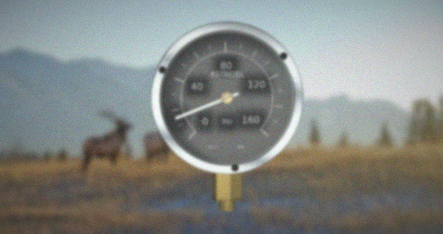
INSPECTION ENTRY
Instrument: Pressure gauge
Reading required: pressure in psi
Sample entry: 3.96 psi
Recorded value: 15 psi
